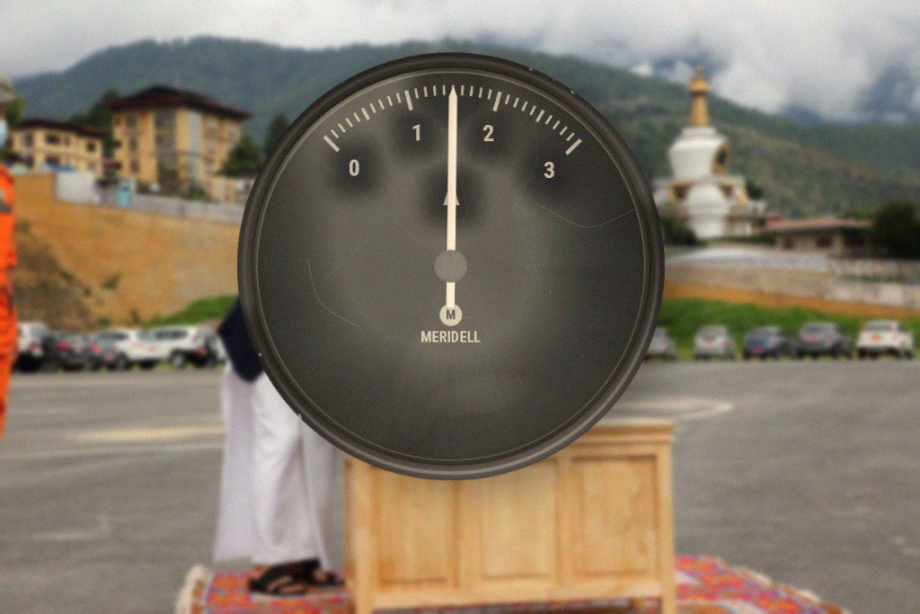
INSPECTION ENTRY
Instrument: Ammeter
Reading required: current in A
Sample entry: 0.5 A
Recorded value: 1.5 A
